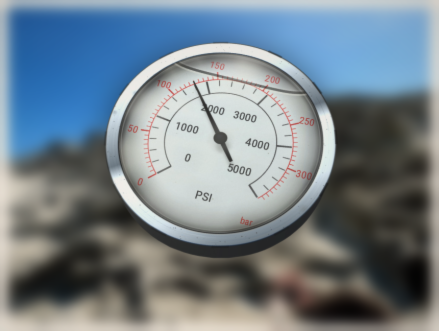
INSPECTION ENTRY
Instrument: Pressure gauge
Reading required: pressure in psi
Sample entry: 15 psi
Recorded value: 1800 psi
